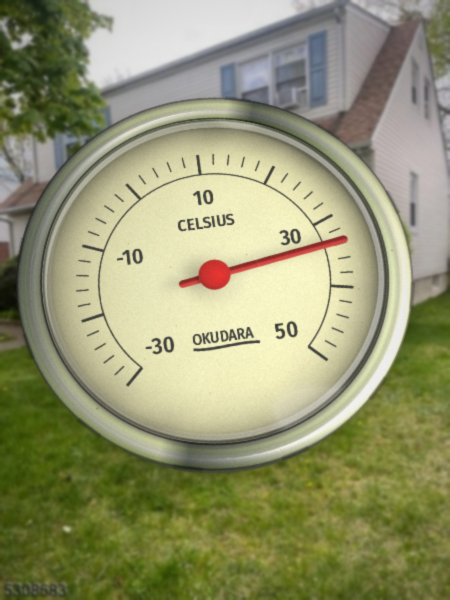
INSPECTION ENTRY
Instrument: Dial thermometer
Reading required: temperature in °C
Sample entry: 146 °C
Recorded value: 34 °C
